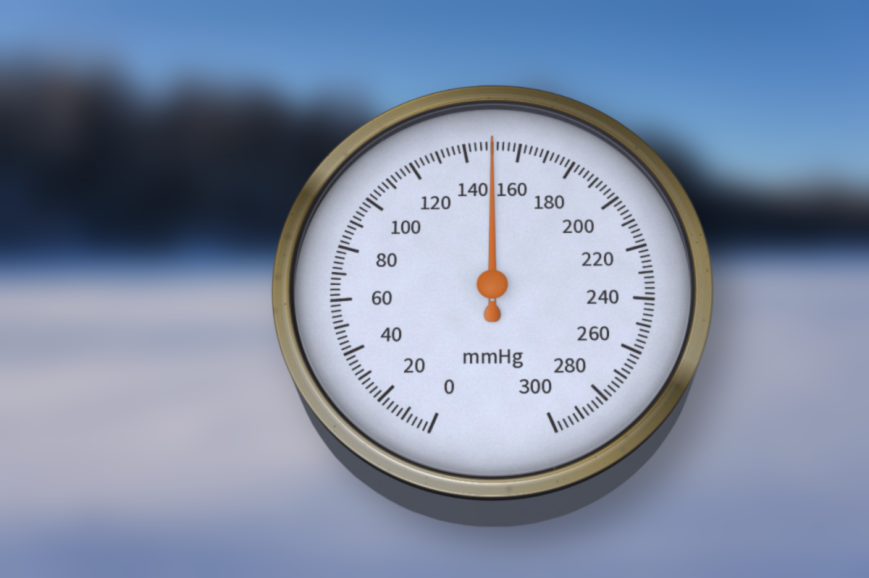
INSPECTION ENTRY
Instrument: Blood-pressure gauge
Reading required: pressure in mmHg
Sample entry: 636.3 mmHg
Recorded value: 150 mmHg
